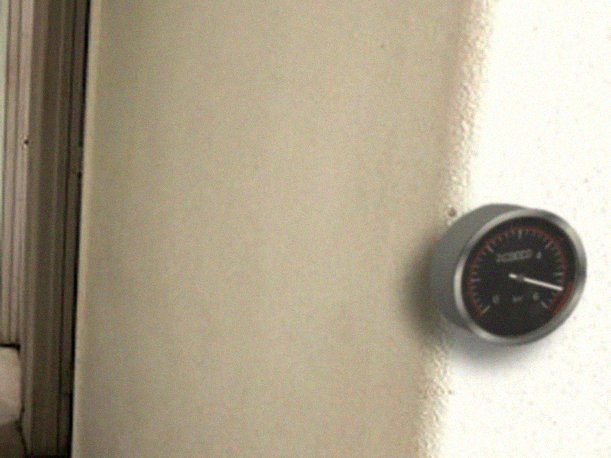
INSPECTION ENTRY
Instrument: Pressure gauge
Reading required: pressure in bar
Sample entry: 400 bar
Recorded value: 5.4 bar
